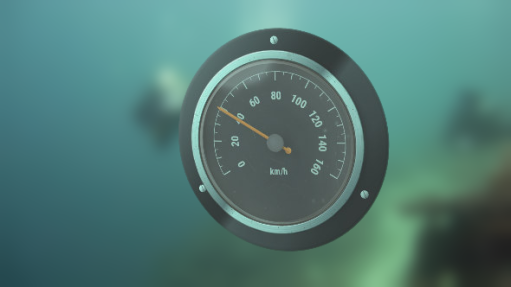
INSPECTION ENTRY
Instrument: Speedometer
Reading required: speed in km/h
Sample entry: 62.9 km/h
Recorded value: 40 km/h
